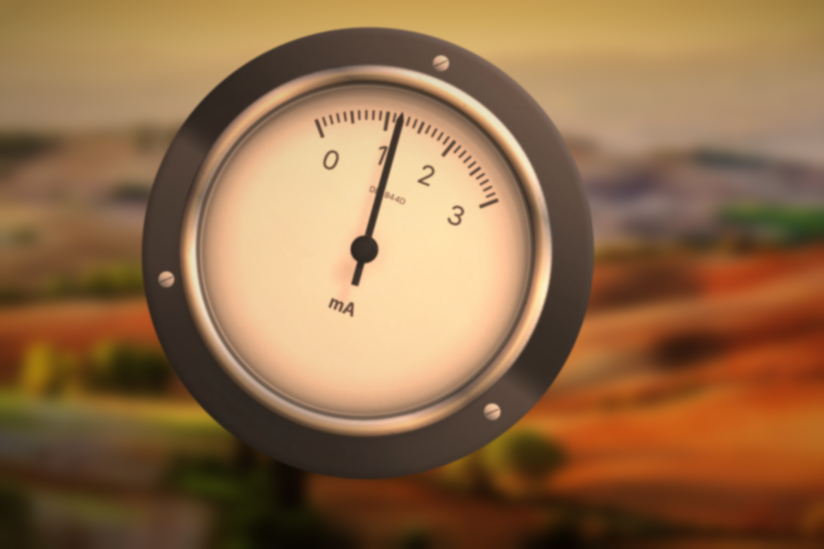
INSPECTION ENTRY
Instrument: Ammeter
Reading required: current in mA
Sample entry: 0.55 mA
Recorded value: 1.2 mA
